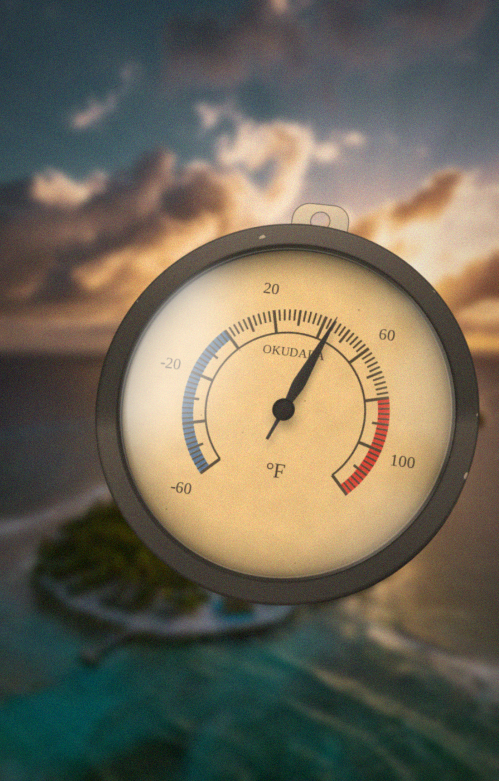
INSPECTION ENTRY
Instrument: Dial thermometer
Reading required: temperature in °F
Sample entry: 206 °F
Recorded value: 44 °F
